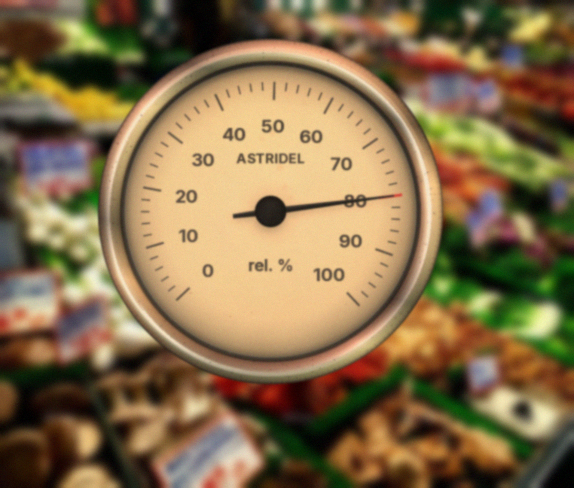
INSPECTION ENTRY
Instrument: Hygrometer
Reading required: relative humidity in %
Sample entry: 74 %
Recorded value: 80 %
